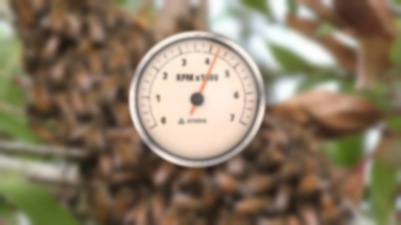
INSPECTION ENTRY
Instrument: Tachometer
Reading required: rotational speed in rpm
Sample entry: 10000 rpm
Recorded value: 4250 rpm
